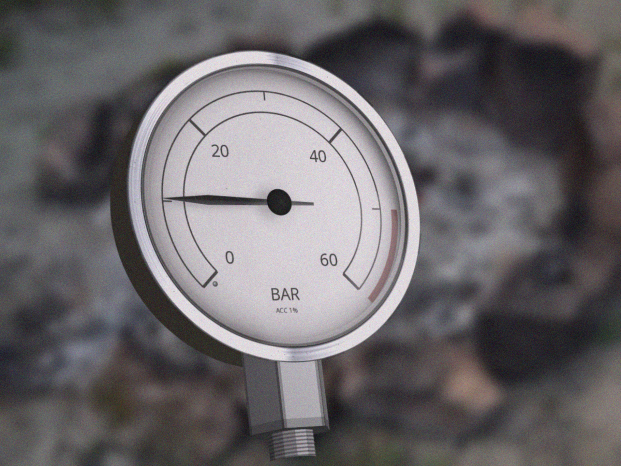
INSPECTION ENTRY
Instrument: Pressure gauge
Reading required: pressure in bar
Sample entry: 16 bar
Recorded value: 10 bar
